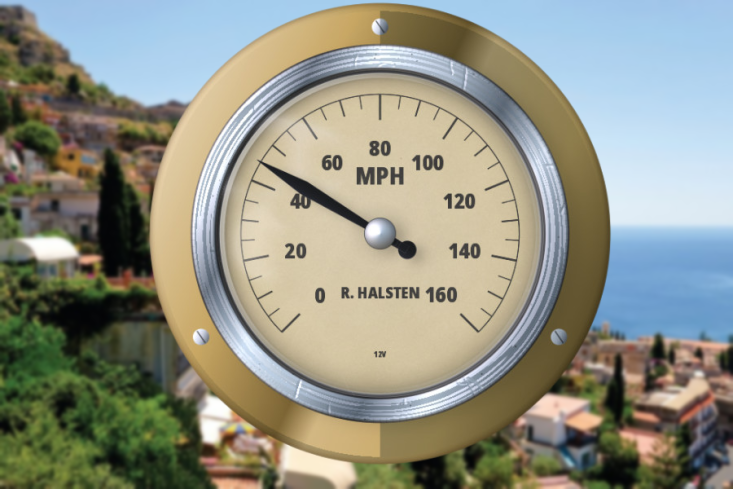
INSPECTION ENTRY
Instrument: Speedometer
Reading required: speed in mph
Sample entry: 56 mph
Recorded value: 45 mph
